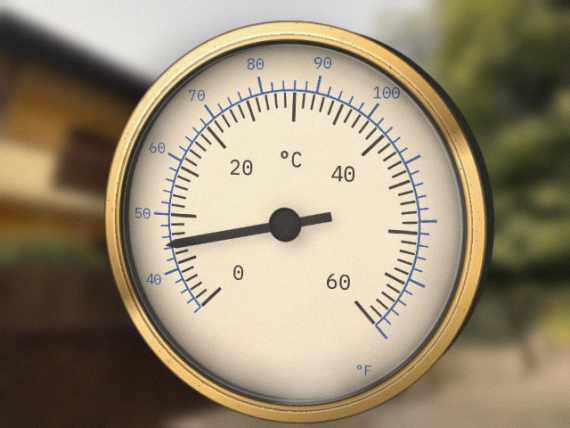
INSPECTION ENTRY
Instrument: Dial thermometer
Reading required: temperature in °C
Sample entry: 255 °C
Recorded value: 7 °C
